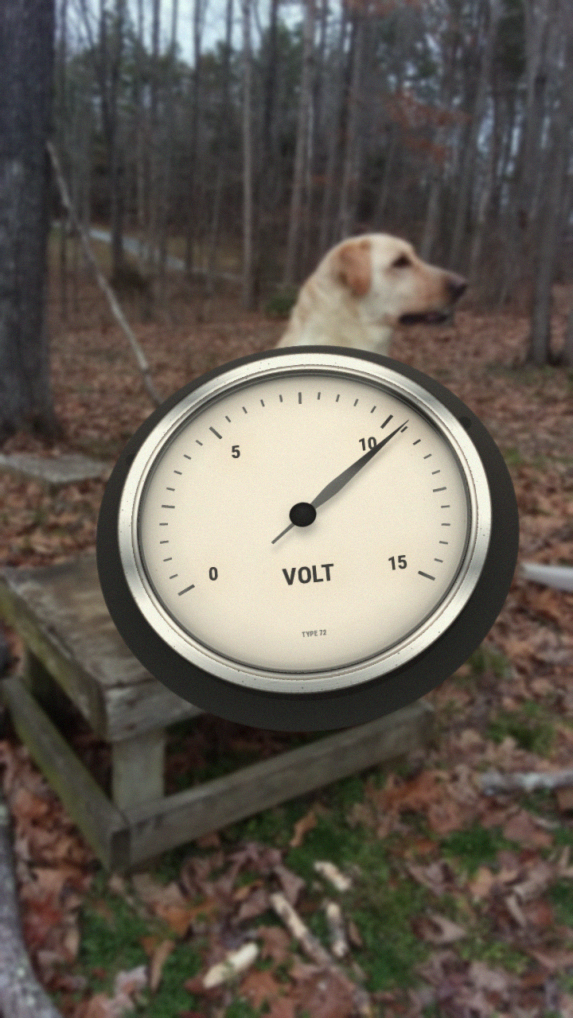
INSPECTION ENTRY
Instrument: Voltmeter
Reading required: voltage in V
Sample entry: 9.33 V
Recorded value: 10.5 V
